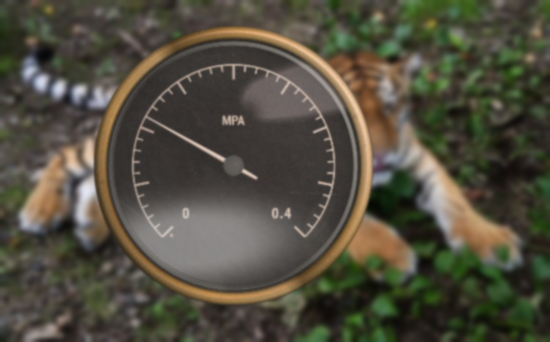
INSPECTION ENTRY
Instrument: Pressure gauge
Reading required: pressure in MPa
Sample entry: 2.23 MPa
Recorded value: 0.11 MPa
